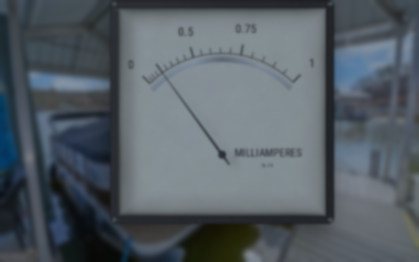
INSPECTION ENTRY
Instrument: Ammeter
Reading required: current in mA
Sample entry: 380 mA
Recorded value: 0.25 mA
